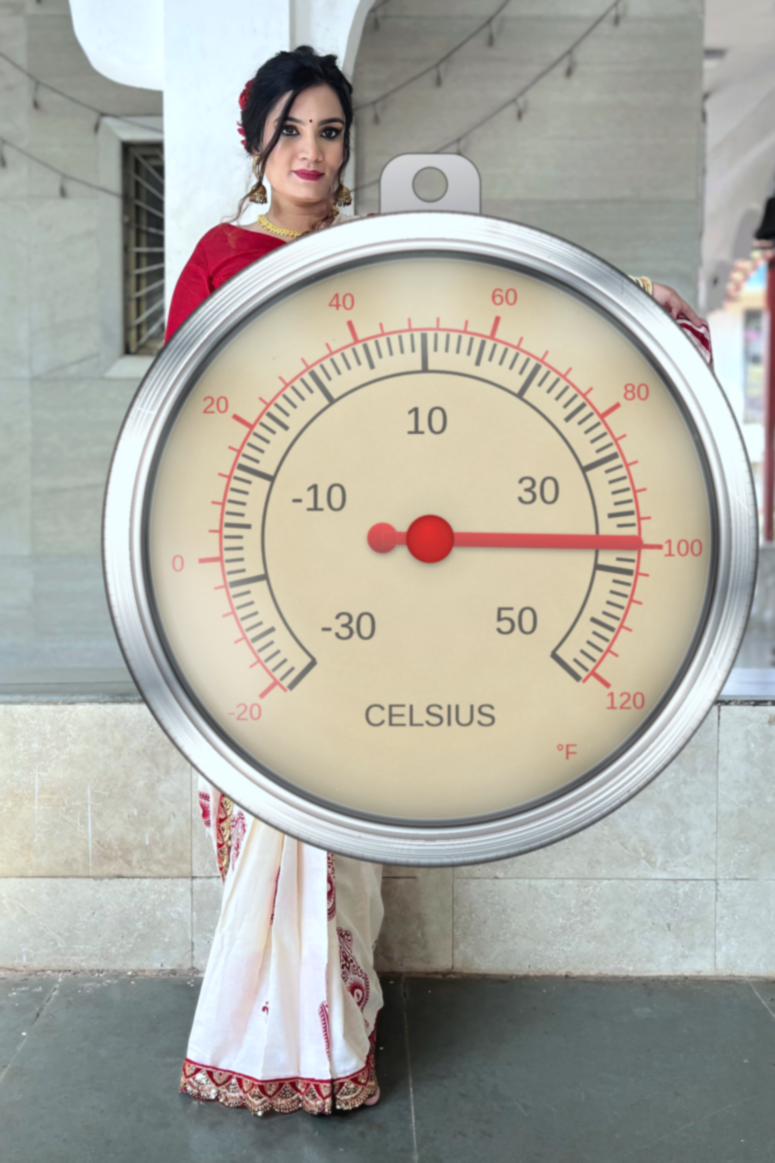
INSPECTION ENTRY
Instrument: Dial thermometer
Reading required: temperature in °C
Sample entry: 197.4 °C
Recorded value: 37.5 °C
